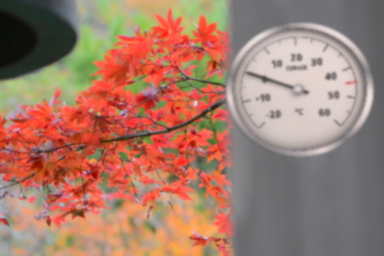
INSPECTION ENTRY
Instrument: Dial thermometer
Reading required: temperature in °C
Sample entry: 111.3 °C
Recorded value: 0 °C
